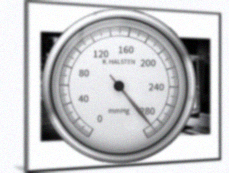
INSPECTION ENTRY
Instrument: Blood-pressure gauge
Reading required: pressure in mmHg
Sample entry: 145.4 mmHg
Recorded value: 290 mmHg
